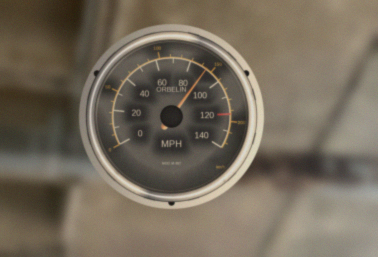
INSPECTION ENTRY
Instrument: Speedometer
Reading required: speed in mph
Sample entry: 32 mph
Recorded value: 90 mph
